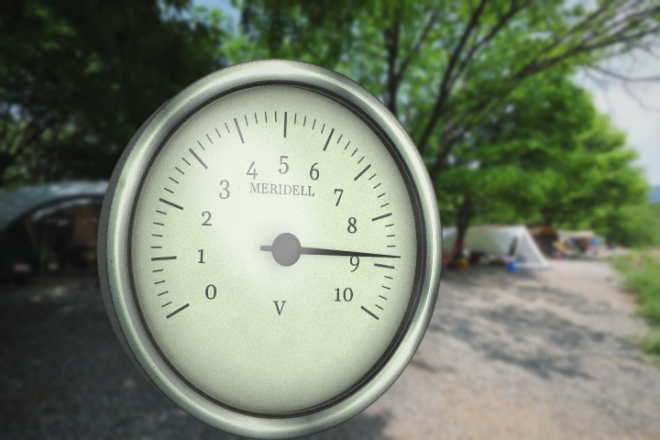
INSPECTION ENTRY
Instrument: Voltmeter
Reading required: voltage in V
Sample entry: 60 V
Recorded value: 8.8 V
